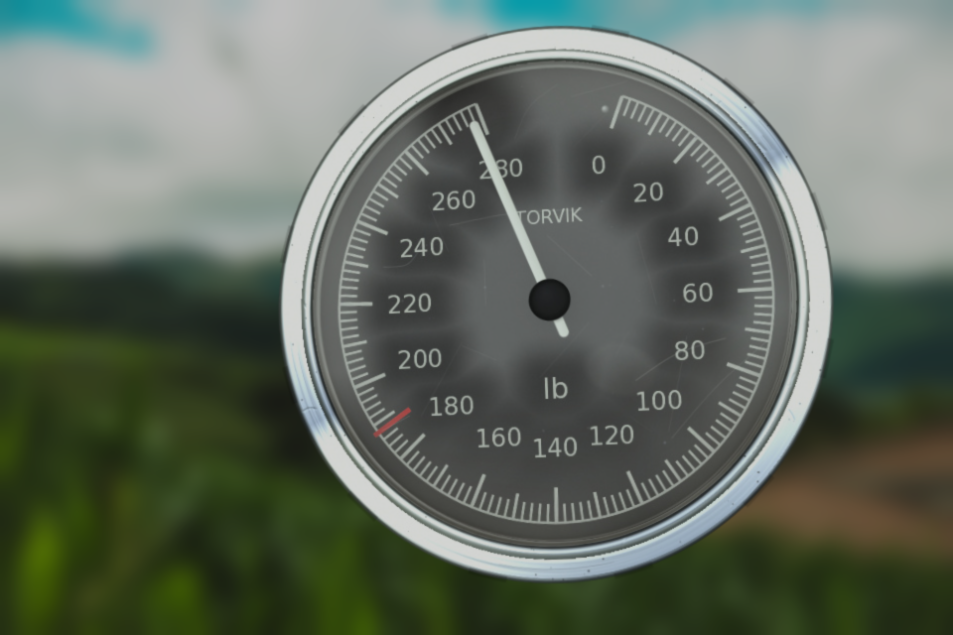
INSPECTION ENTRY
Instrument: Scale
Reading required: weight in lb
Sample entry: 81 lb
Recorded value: 278 lb
